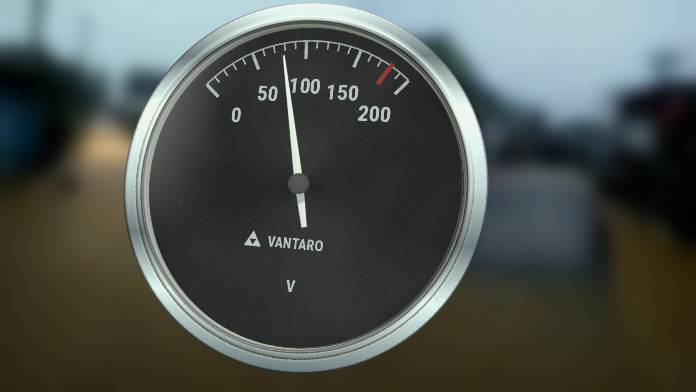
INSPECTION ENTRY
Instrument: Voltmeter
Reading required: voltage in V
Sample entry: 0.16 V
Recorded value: 80 V
